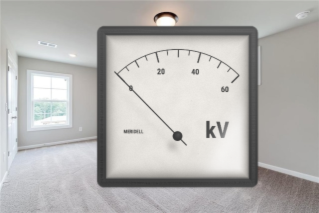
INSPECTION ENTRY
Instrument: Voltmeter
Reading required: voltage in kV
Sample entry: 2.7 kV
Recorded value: 0 kV
